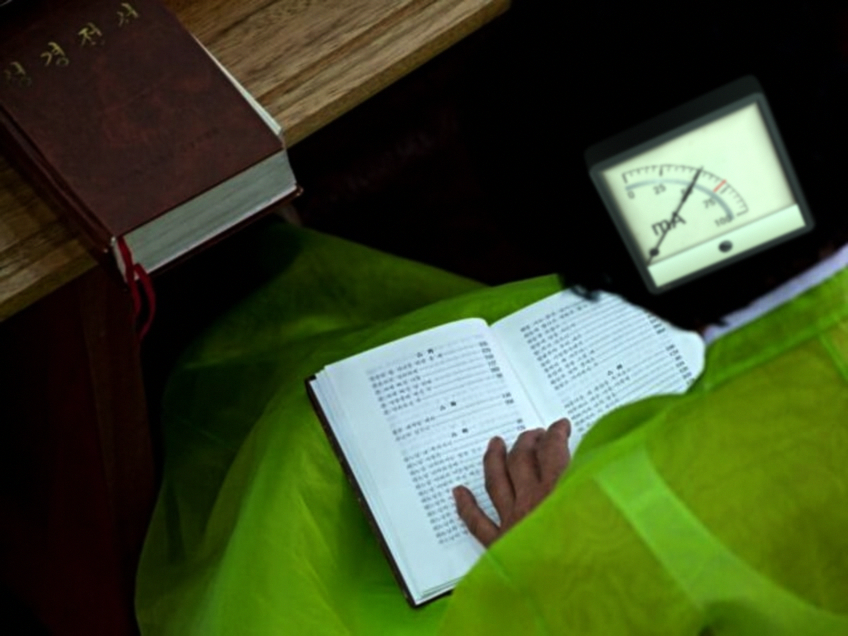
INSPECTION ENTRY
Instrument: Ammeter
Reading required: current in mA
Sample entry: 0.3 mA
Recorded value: 50 mA
